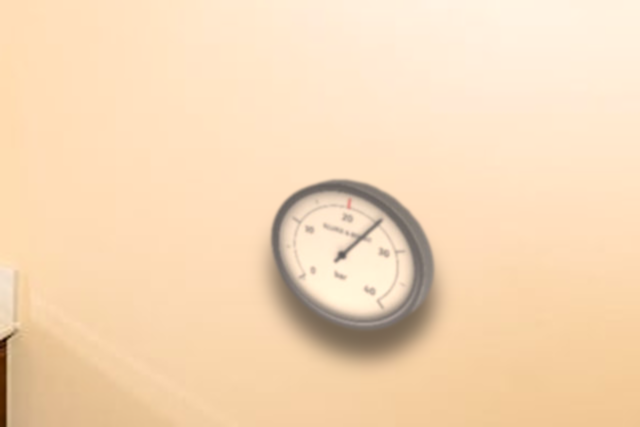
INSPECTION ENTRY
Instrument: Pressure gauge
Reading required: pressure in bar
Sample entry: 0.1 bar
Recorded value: 25 bar
